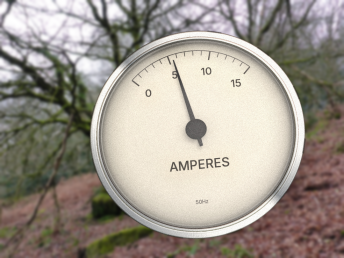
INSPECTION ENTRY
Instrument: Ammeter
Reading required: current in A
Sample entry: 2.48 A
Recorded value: 5.5 A
